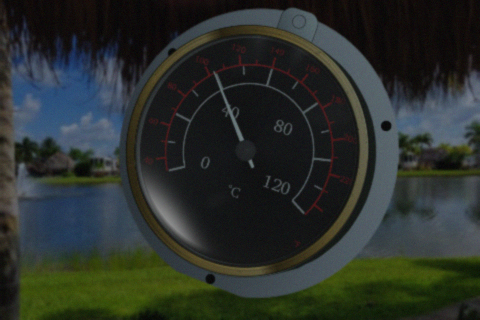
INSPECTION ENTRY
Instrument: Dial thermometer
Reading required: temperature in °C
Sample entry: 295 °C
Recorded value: 40 °C
